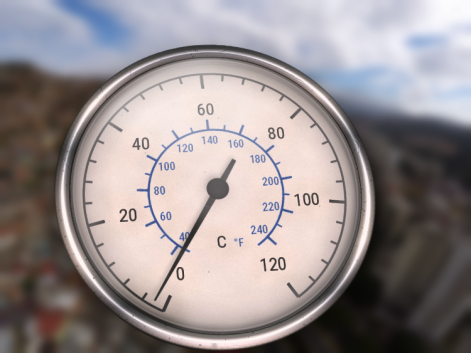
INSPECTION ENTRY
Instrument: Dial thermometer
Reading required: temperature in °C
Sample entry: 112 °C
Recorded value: 2 °C
